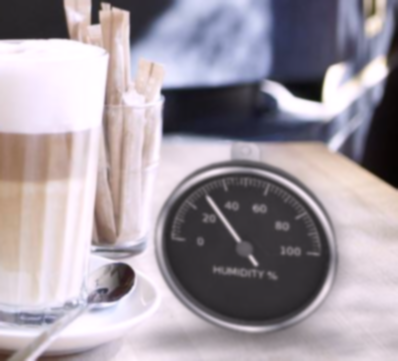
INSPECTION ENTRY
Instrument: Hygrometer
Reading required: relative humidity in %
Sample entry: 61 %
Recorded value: 30 %
